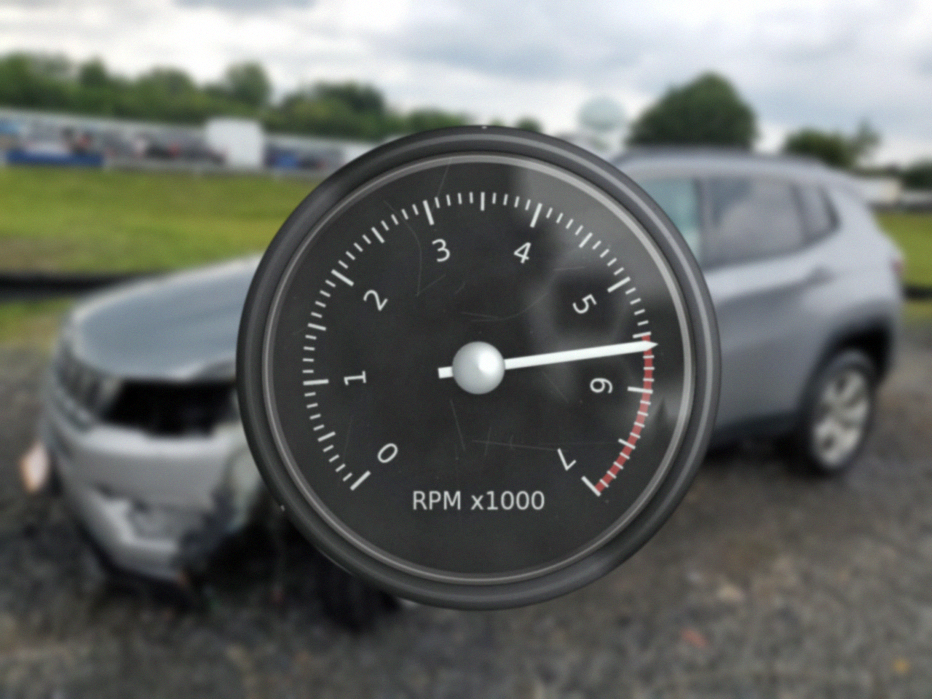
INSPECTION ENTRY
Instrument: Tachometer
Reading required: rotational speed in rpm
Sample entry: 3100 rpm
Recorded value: 5600 rpm
